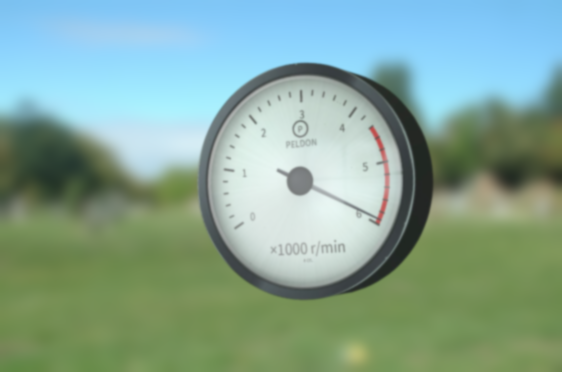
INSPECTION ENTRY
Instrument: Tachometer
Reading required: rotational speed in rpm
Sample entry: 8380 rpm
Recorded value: 5900 rpm
